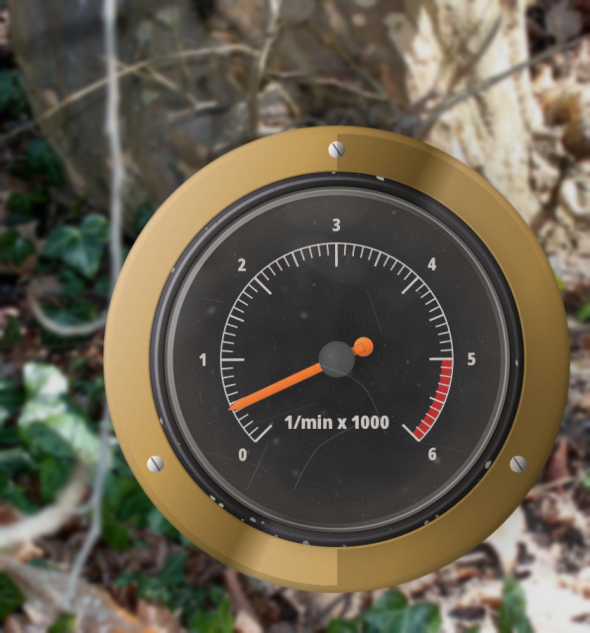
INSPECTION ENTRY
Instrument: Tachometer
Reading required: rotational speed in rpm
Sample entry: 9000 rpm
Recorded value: 450 rpm
